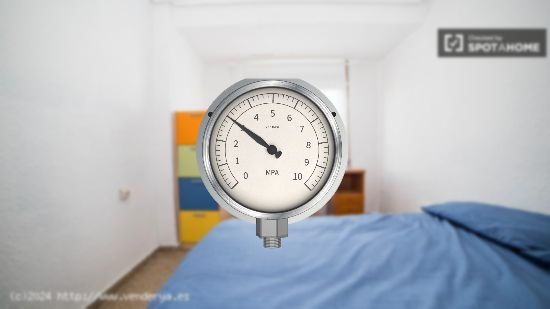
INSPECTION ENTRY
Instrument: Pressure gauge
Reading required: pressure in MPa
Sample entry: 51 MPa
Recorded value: 3 MPa
